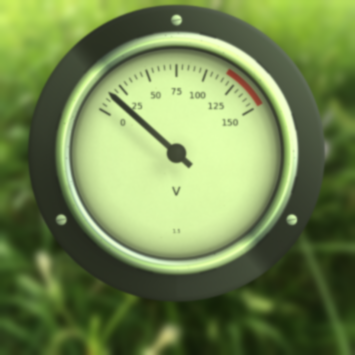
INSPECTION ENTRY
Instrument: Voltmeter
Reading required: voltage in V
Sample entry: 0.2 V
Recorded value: 15 V
